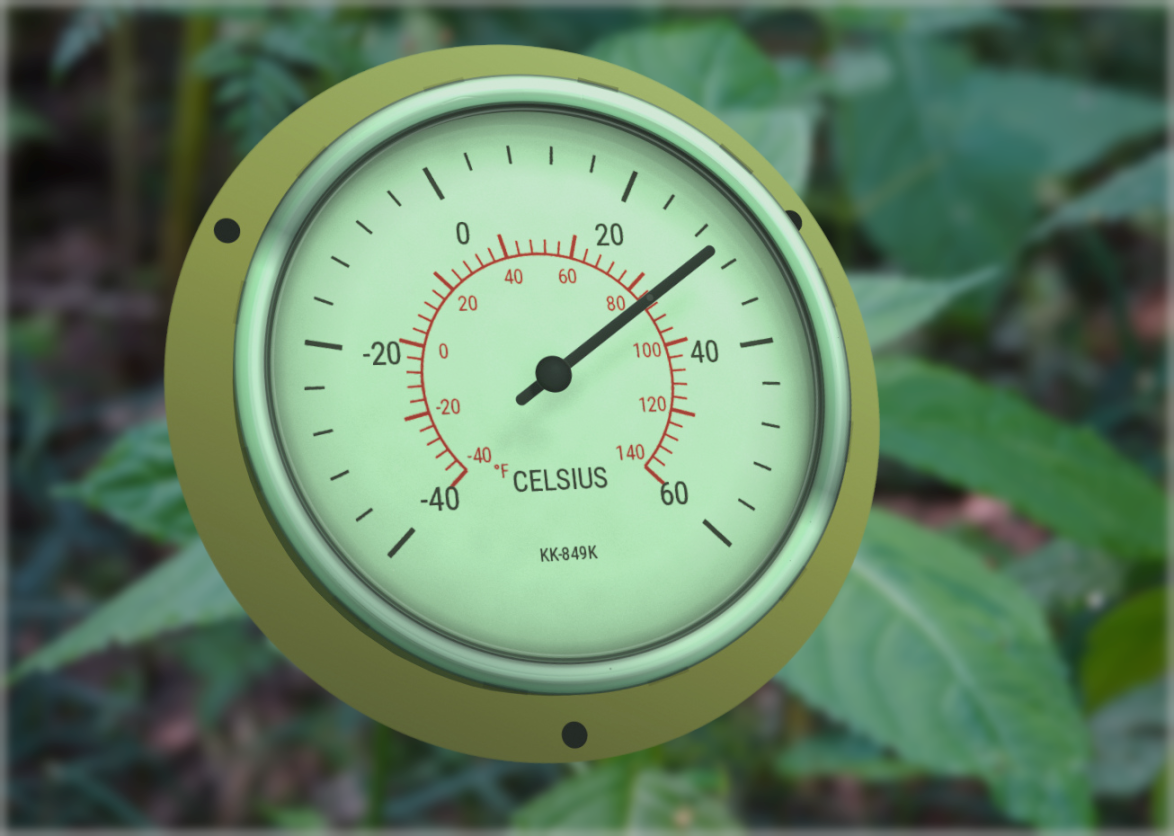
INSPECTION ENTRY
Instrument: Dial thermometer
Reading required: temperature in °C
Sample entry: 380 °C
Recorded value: 30 °C
